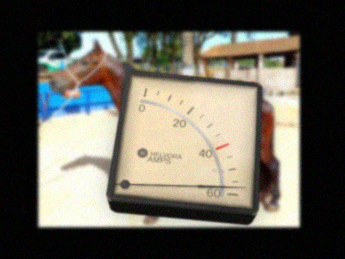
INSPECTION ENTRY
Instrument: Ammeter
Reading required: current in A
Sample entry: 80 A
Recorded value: 57.5 A
